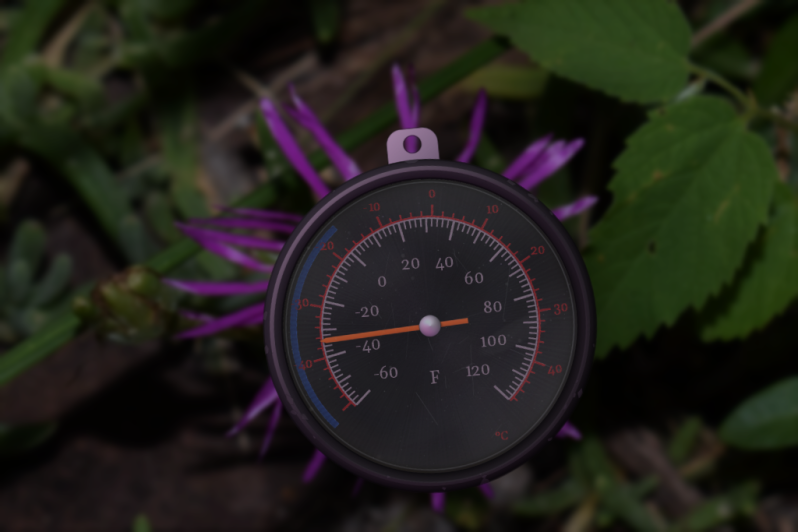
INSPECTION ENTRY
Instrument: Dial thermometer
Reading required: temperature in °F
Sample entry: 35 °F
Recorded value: -34 °F
